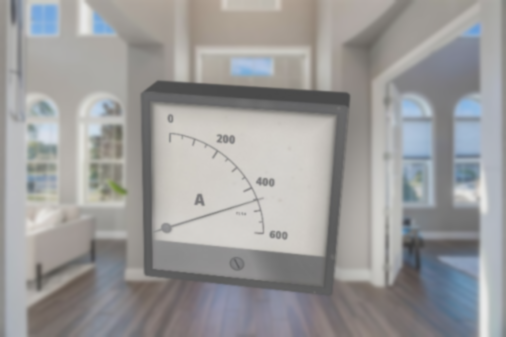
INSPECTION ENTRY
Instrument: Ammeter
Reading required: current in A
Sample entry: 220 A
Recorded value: 450 A
